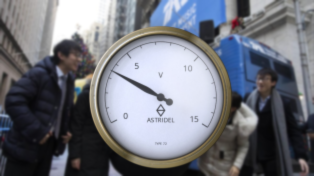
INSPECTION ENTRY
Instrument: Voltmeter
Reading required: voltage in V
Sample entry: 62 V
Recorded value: 3.5 V
